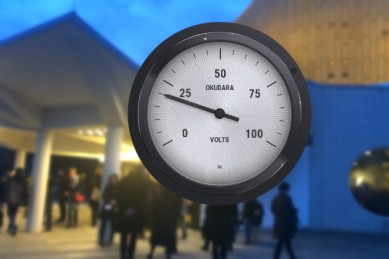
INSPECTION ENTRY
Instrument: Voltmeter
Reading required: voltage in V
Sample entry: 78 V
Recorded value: 20 V
